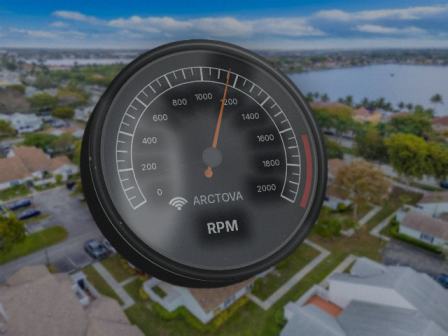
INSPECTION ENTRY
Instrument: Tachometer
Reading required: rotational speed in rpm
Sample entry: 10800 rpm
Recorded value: 1150 rpm
